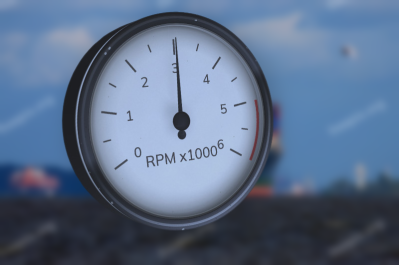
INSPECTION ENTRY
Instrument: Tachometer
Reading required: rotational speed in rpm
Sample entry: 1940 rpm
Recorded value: 3000 rpm
